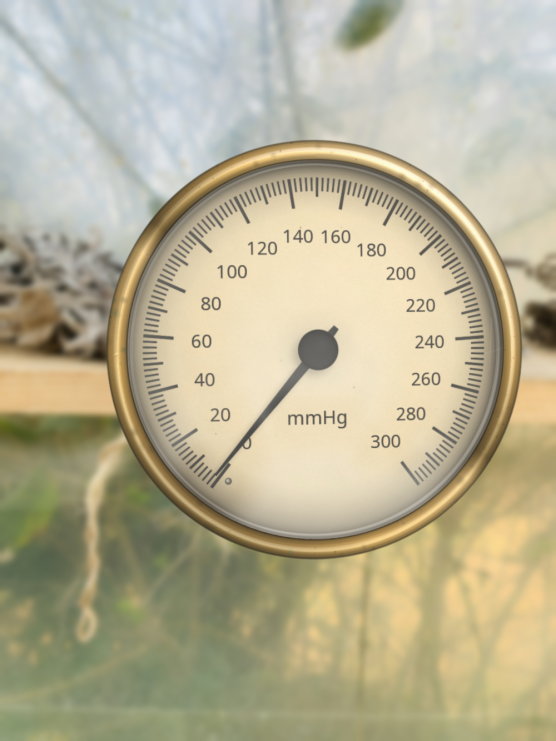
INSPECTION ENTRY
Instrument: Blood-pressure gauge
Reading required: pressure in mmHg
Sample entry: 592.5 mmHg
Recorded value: 2 mmHg
